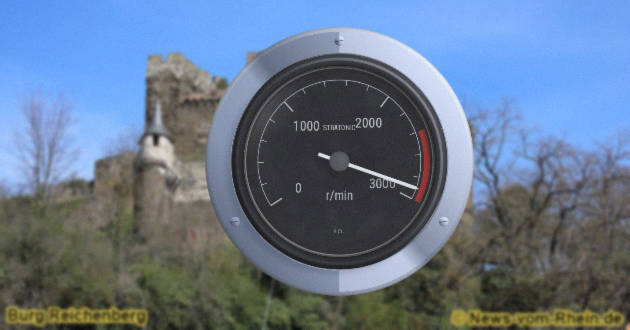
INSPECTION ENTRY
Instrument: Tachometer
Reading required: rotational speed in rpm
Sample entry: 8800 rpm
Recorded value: 2900 rpm
